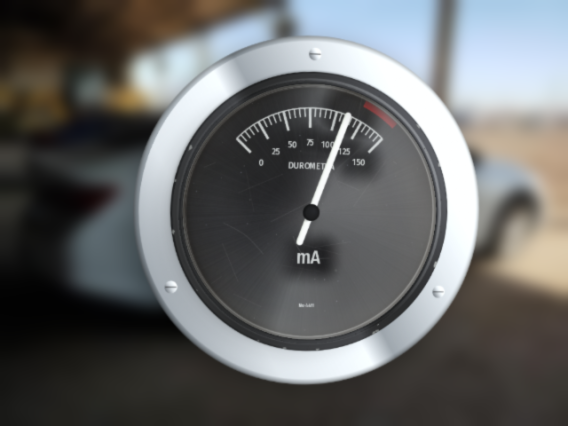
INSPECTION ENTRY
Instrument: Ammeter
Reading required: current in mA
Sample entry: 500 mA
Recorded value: 110 mA
